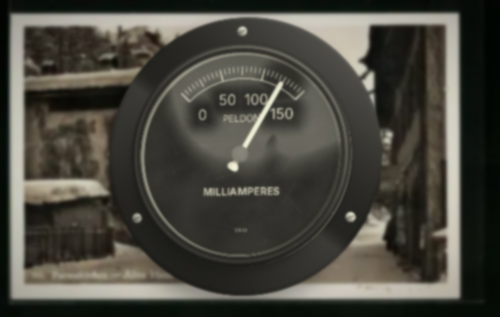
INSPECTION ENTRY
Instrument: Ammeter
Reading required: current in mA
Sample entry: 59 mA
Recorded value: 125 mA
